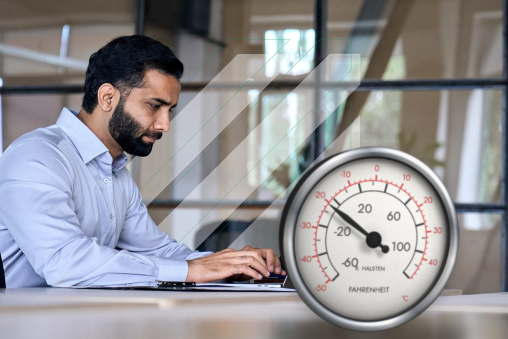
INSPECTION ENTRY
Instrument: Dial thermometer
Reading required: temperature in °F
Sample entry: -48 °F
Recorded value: -5 °F
